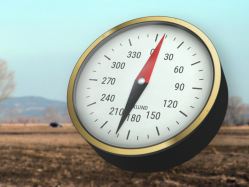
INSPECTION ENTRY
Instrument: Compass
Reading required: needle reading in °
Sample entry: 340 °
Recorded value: 10 °
